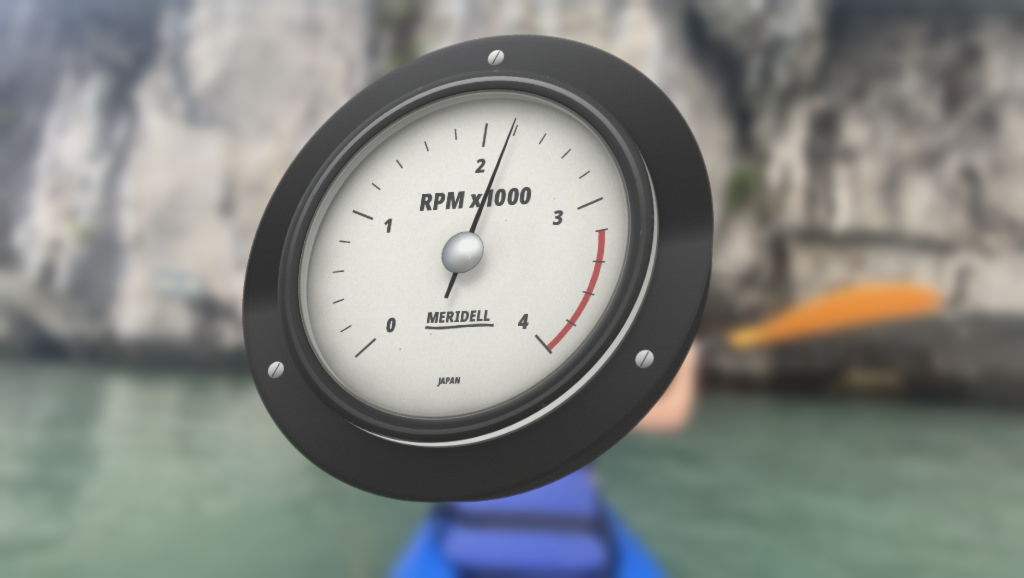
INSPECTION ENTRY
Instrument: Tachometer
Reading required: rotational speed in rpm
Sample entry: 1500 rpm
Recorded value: 2200 rpm
